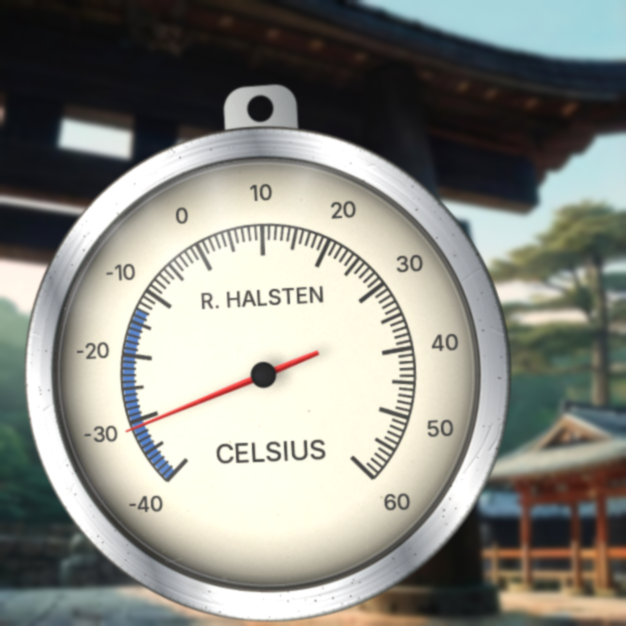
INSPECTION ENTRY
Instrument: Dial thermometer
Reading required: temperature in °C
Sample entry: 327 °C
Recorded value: -31 °C
